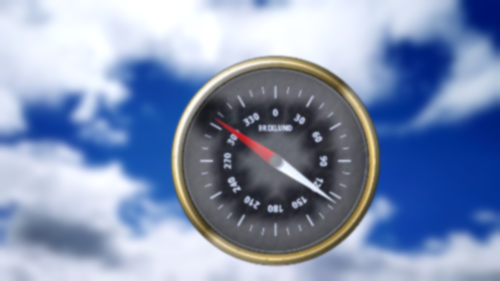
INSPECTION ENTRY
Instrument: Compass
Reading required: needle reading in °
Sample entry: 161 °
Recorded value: 305 °
